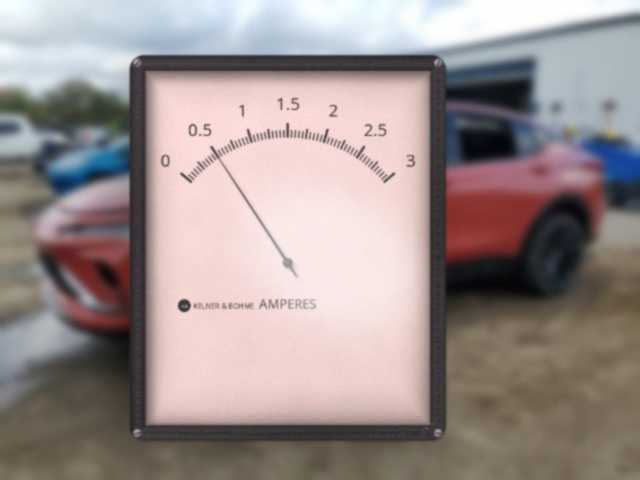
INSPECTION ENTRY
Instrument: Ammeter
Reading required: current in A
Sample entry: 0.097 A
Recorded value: 0.5 A
